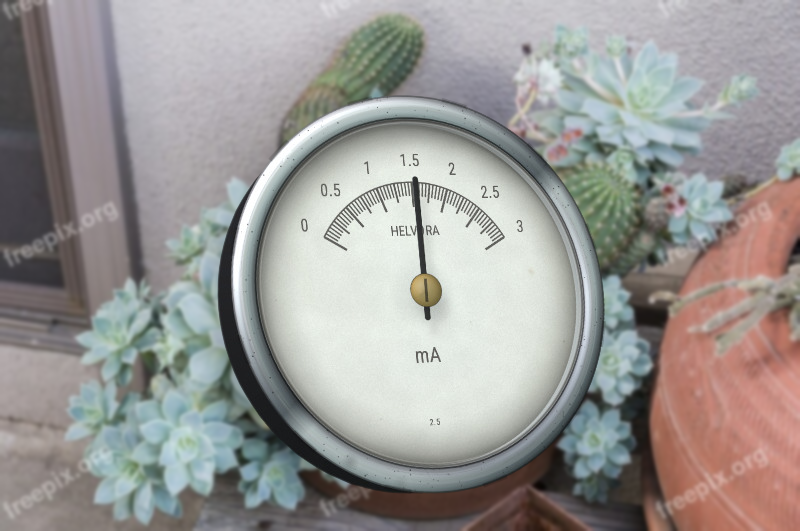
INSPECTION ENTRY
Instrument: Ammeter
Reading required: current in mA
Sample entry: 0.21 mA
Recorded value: 1.5 mA
